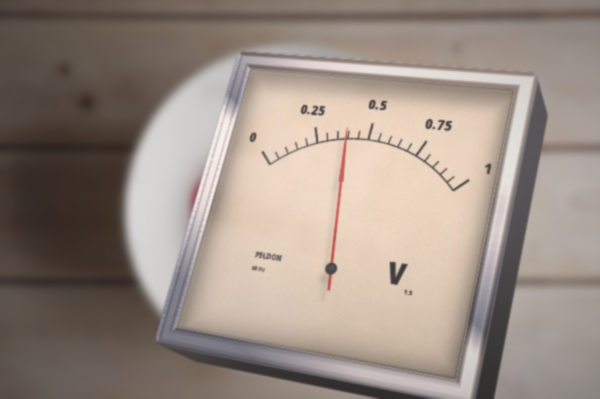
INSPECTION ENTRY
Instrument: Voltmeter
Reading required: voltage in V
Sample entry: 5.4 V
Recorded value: 0.4 V
